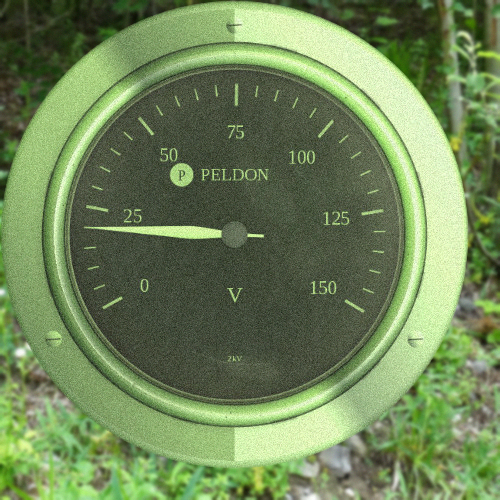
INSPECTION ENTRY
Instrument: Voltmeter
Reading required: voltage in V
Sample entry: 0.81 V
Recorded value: 20 V
